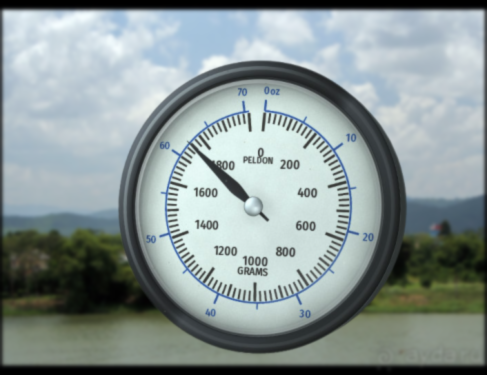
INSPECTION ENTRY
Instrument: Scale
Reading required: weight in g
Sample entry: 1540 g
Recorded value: 1760 g
